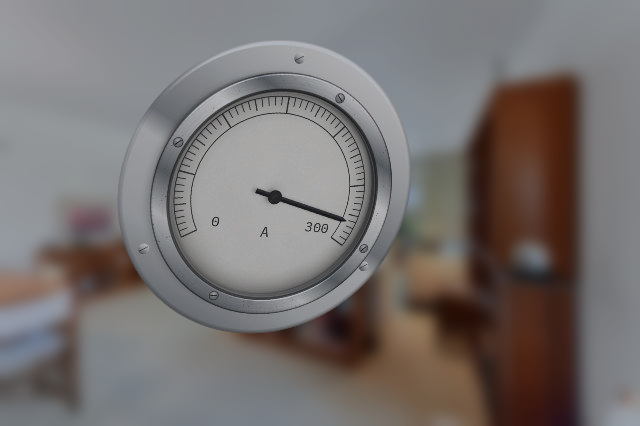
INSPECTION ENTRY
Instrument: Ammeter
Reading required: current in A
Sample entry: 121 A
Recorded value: 280 A
